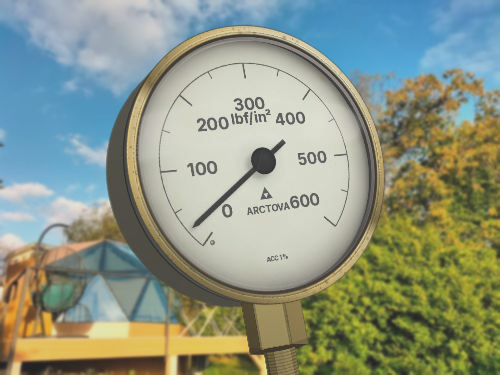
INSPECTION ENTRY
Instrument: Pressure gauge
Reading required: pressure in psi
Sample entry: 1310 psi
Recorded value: 25 psi
